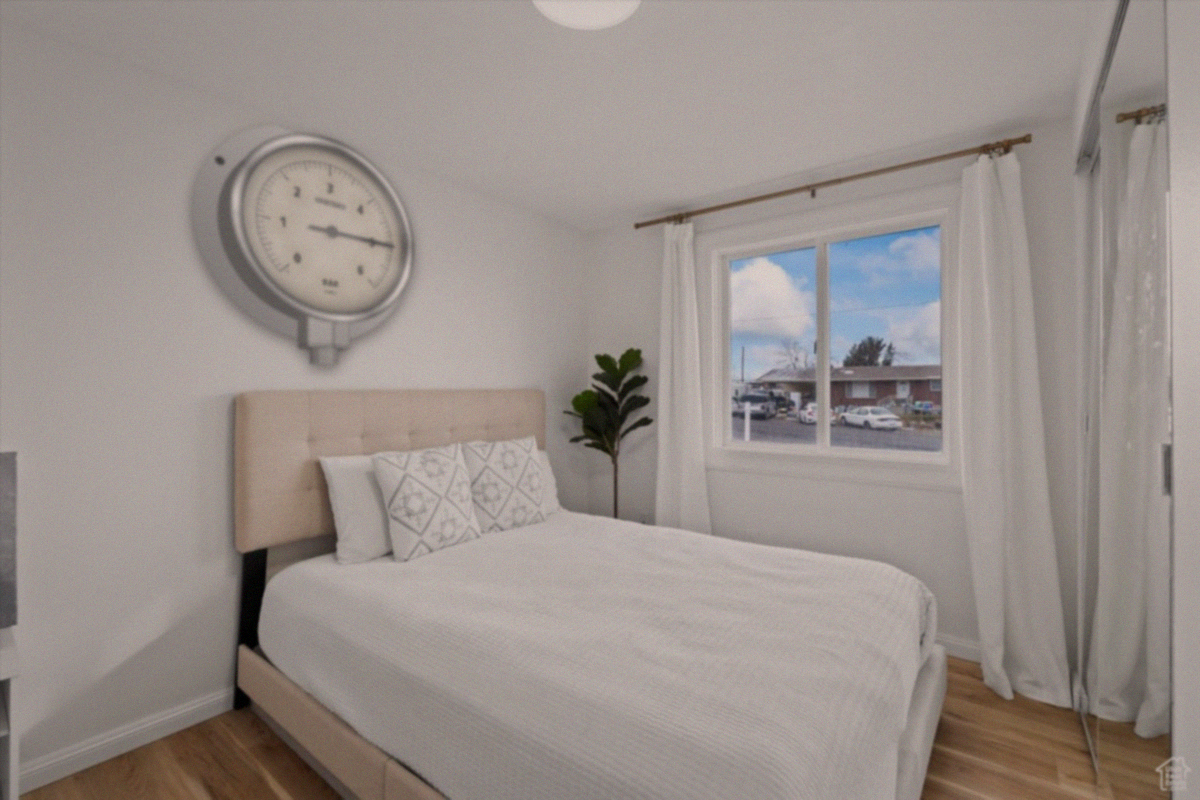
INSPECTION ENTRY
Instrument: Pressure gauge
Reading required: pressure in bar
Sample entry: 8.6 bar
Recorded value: 5 bar
